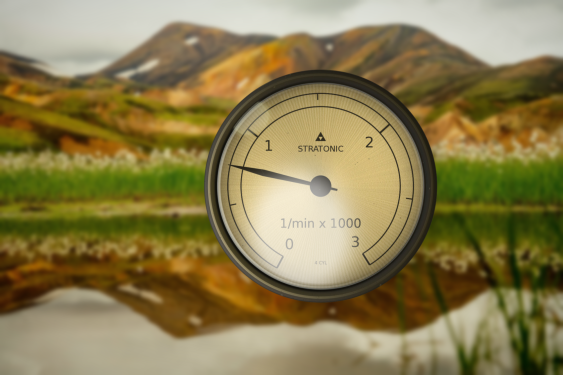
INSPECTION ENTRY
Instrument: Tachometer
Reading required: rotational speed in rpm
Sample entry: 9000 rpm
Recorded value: 750 rpm
